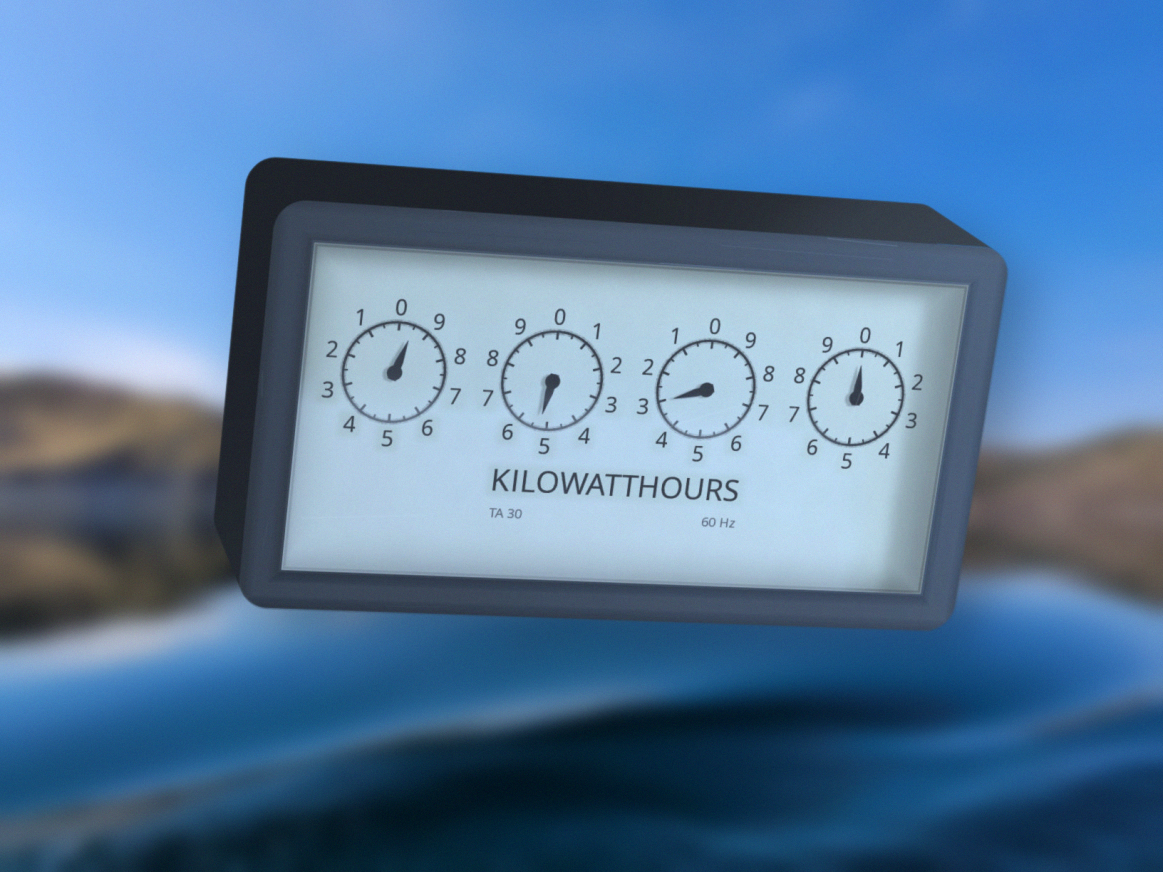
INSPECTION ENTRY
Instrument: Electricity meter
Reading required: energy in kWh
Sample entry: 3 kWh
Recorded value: 9530 kWh
